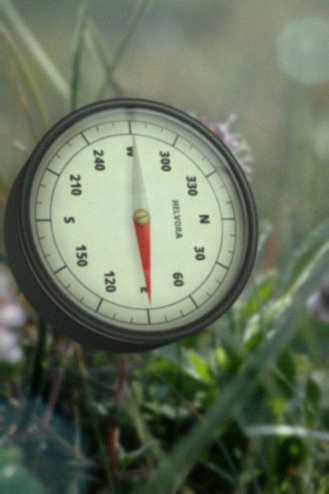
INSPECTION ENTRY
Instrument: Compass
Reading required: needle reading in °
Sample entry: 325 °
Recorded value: 90 °
